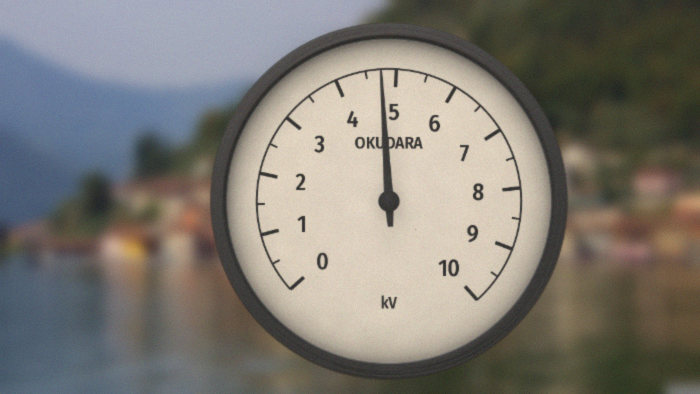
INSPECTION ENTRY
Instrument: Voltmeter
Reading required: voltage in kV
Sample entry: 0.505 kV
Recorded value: 4.75 kV
